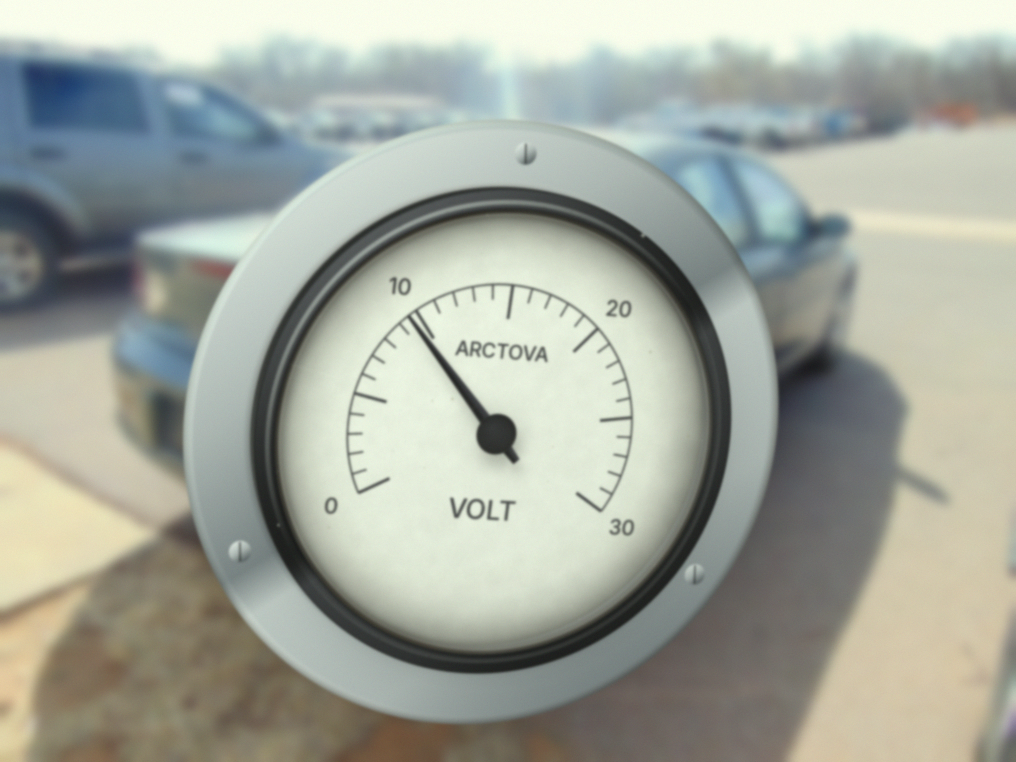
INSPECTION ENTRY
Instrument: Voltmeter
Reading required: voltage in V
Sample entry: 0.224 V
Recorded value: 9.5 V
